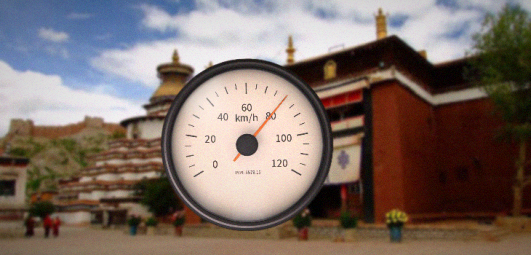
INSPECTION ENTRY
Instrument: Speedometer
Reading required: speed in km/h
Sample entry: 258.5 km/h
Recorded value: 80 km/h
